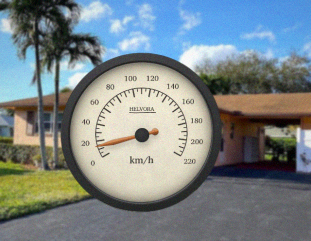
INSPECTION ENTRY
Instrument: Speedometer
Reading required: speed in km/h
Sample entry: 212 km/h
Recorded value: 15 km/h
